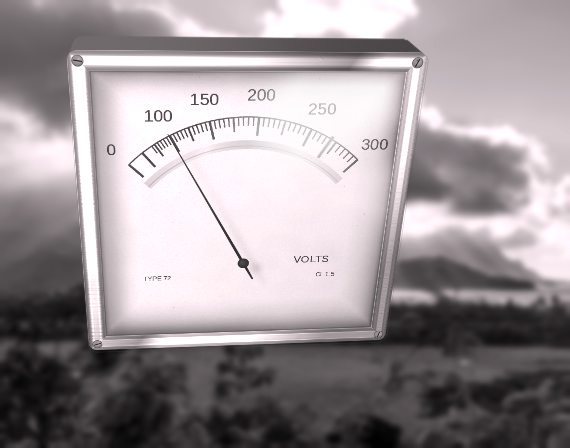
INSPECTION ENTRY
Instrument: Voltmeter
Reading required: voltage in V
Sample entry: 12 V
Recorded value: 100 V
